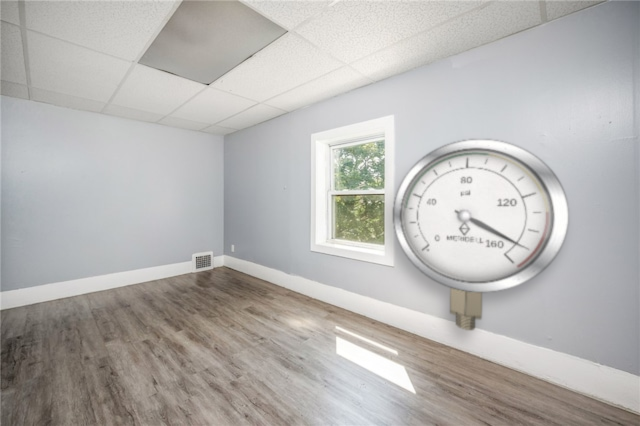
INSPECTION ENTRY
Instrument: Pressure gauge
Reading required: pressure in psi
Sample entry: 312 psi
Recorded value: 150 psi
